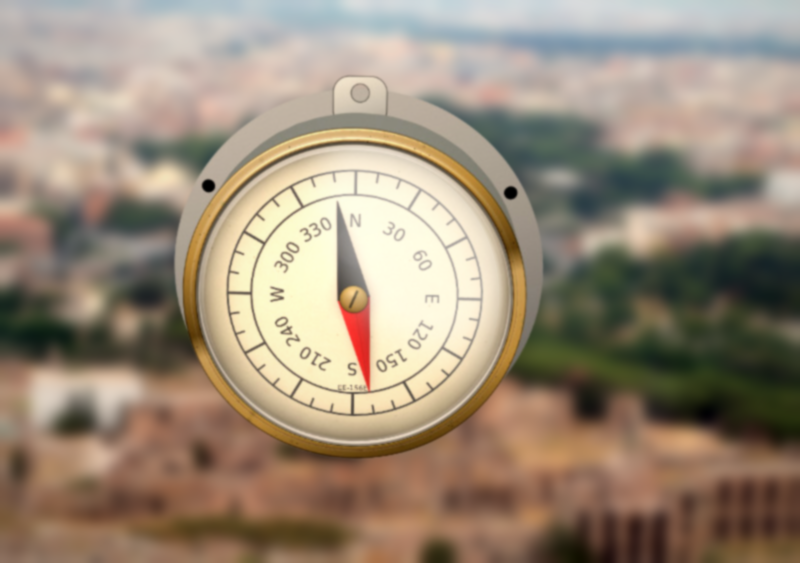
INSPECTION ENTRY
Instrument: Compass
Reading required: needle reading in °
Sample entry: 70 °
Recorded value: 170 °
